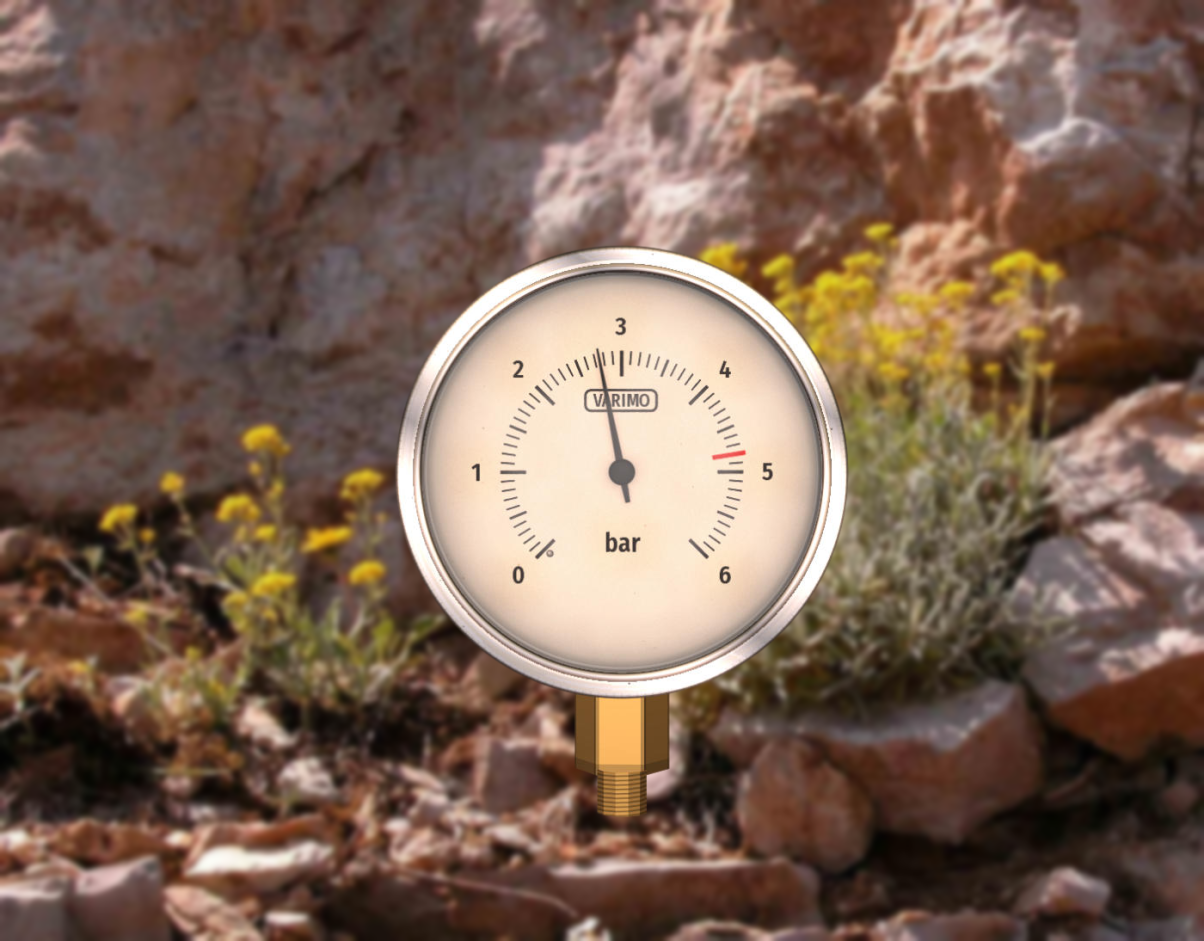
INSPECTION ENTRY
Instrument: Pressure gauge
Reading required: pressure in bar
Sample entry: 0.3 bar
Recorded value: 2.75 bar
